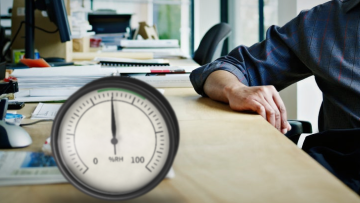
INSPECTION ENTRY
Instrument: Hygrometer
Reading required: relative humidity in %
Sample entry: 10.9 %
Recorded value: 50 %
